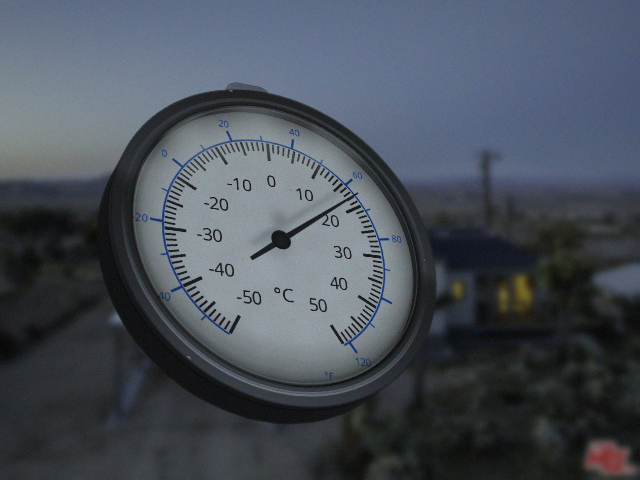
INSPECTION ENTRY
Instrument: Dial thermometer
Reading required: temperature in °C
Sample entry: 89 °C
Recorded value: 18 °C
